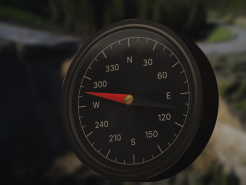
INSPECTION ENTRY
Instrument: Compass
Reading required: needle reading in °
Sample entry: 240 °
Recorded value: 285 °
